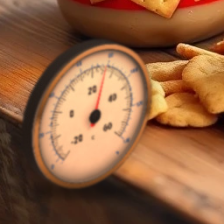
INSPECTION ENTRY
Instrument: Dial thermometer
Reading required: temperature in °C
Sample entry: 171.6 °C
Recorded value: 25 °C
